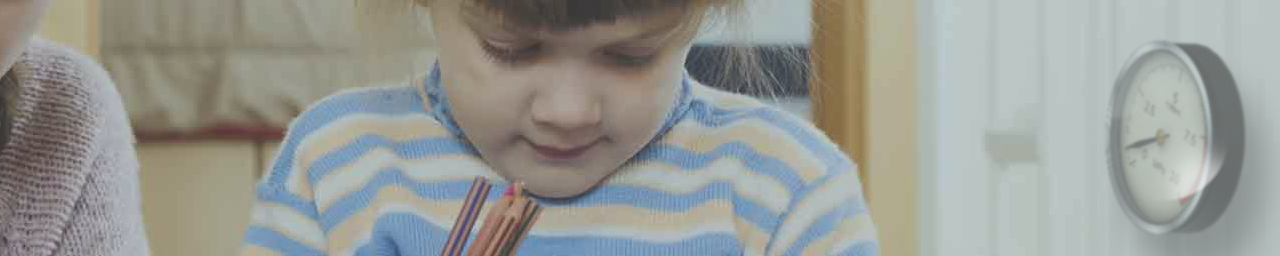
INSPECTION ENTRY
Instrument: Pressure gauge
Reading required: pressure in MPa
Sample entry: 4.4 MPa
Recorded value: 0.5 MPa
